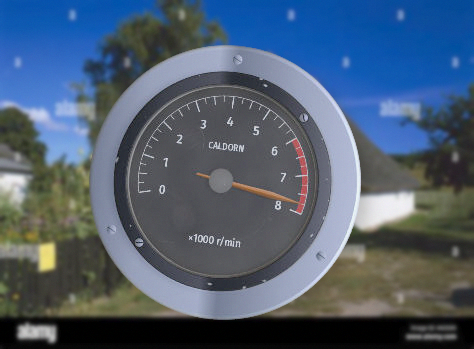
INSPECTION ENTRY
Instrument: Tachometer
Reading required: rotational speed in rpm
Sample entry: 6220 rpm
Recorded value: 7750 rpm
